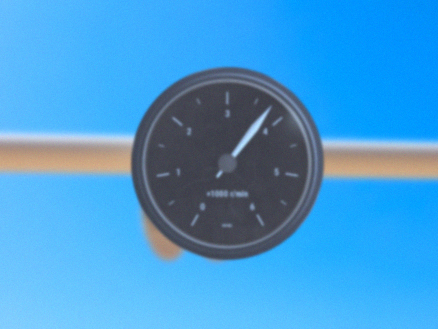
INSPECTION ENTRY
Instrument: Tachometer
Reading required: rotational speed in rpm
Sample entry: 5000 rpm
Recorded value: 3750 rpm
